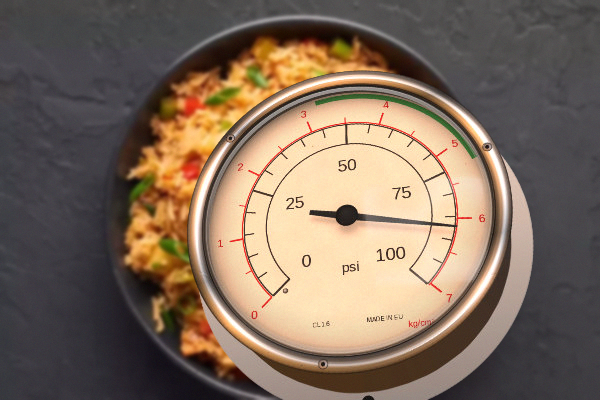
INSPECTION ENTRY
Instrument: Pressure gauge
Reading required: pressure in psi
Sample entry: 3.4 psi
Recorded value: 87.5 psi
